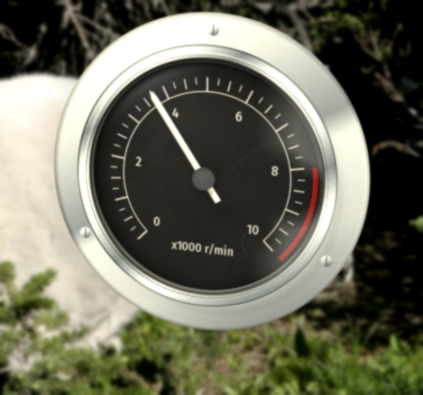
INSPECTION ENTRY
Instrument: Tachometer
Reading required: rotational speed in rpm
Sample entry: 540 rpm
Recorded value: 3750 rpm
